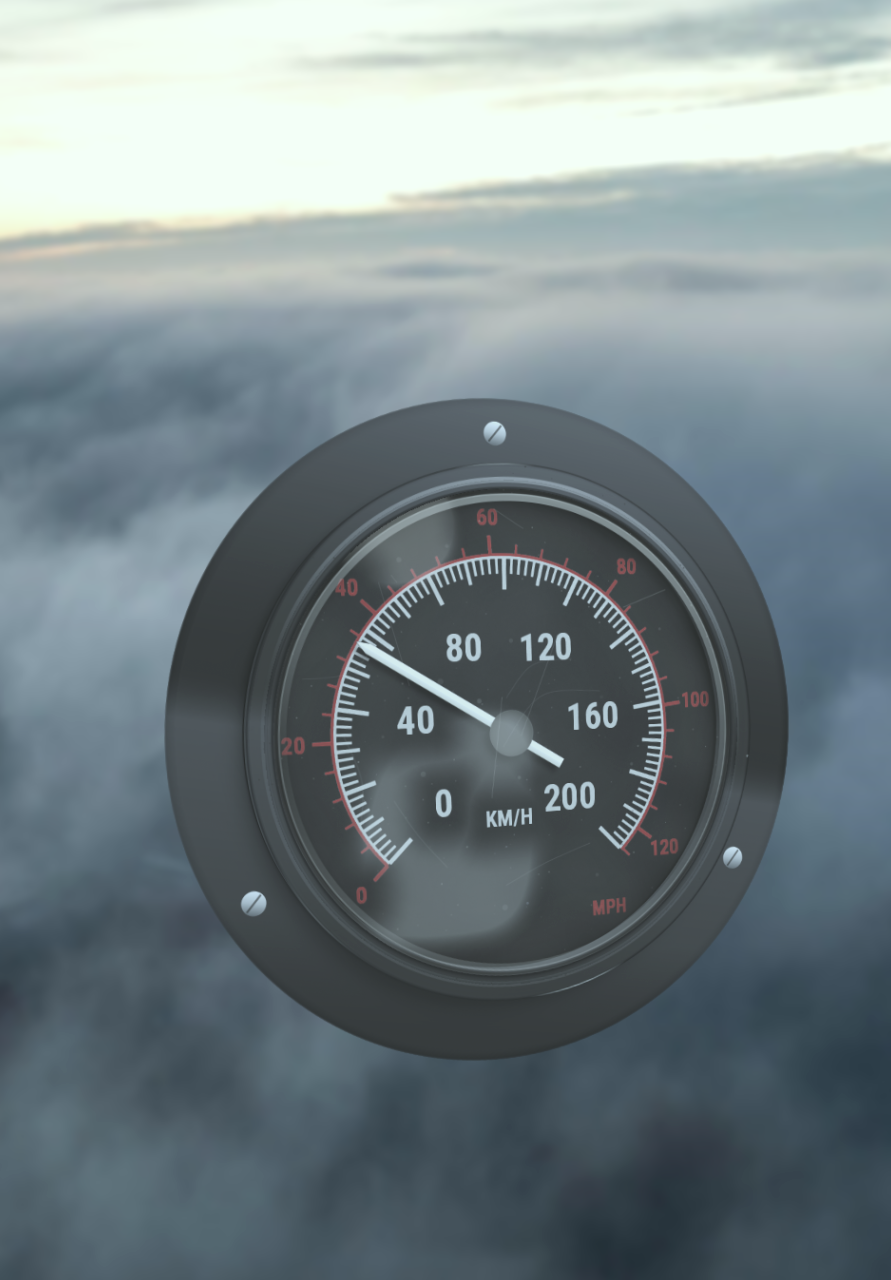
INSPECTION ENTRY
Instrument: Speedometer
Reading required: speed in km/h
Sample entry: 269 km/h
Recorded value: 56 km/h
